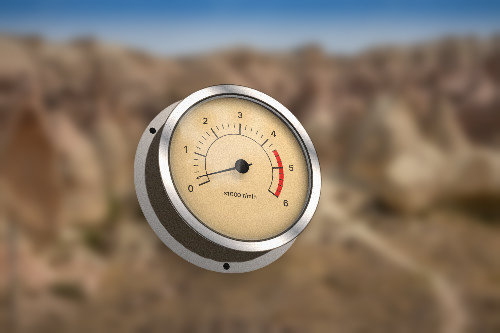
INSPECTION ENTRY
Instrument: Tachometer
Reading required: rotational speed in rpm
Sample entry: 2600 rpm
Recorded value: 200 rpm
